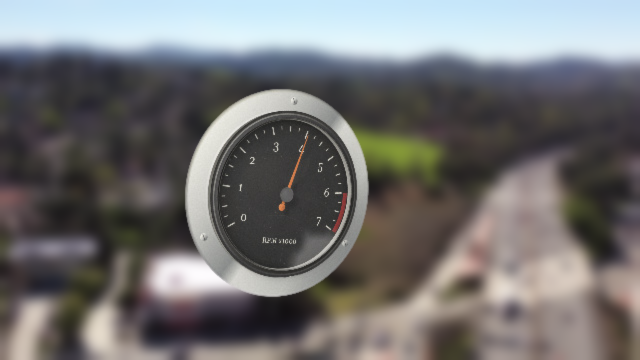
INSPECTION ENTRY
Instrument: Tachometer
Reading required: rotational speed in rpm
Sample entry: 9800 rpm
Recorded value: 4000 rpm
